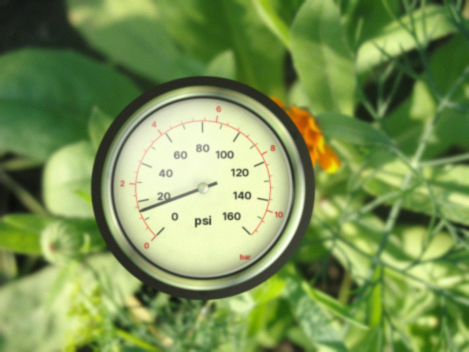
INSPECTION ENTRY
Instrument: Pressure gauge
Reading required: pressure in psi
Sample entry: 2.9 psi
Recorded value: 15 psi
